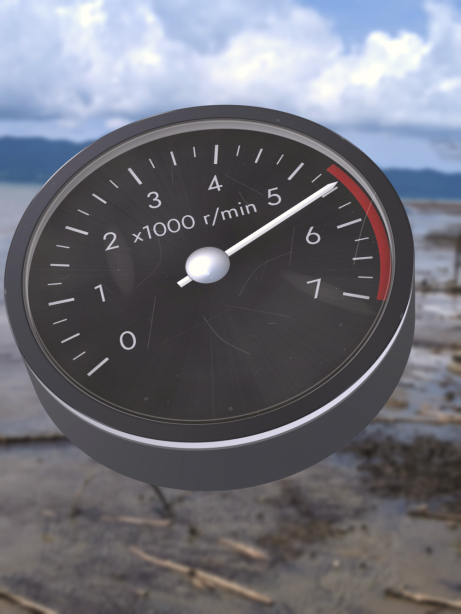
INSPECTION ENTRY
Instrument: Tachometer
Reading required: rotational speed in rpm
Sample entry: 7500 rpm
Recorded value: 5500 rpm
